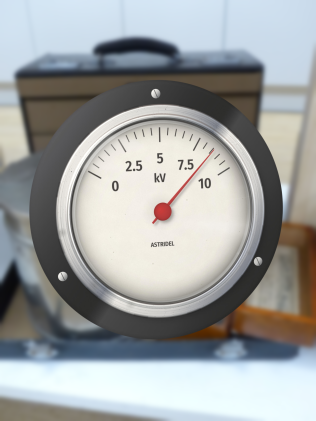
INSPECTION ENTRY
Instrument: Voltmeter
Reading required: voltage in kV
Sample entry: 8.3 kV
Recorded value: 8.5 kV
